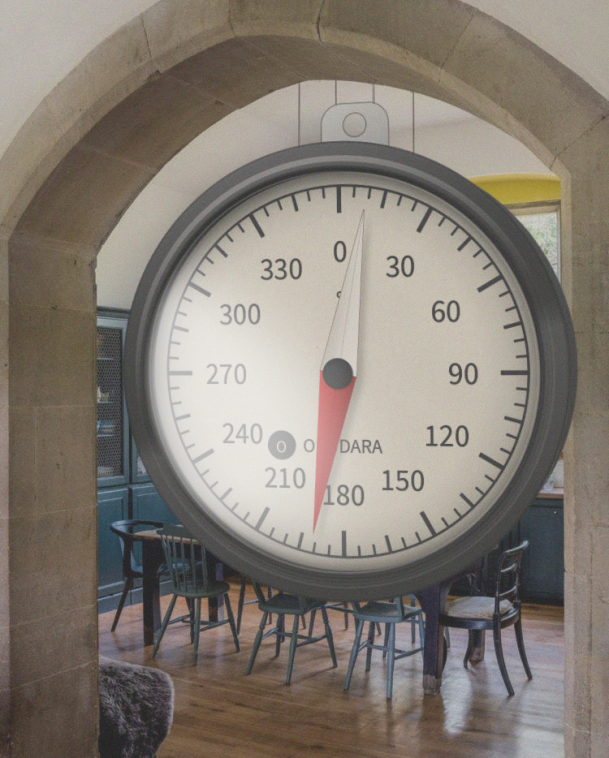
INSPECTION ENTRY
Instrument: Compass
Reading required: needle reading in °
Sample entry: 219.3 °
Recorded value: 190 °
